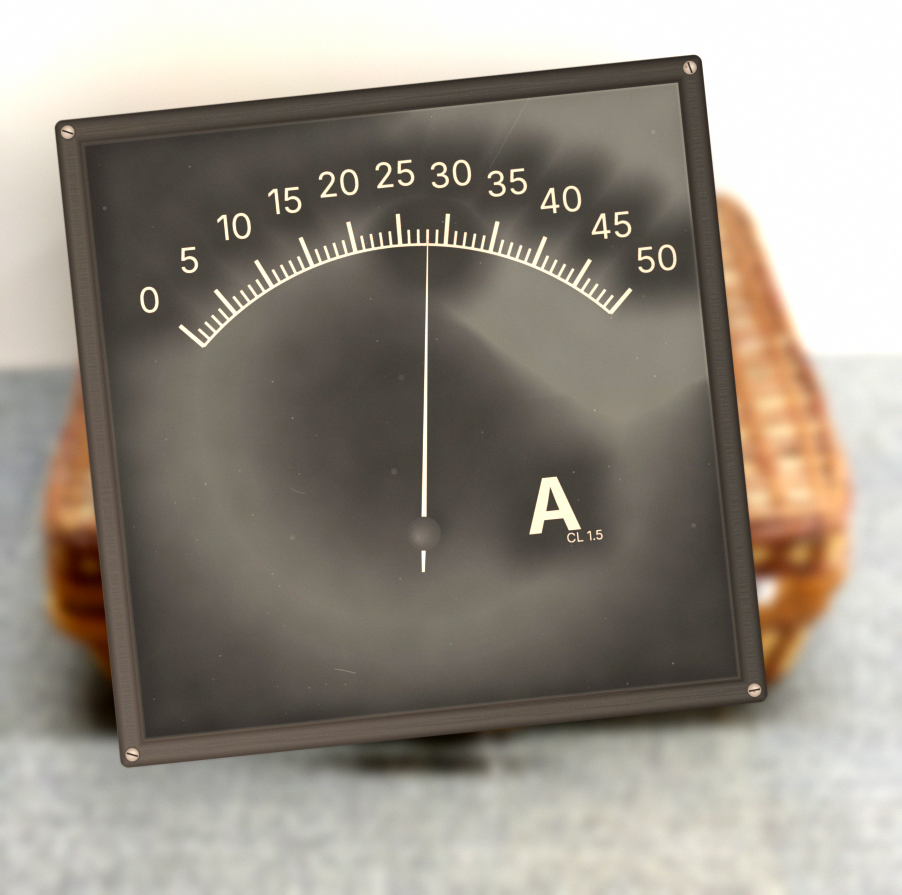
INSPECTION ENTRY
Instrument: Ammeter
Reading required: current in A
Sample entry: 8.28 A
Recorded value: 28 A
